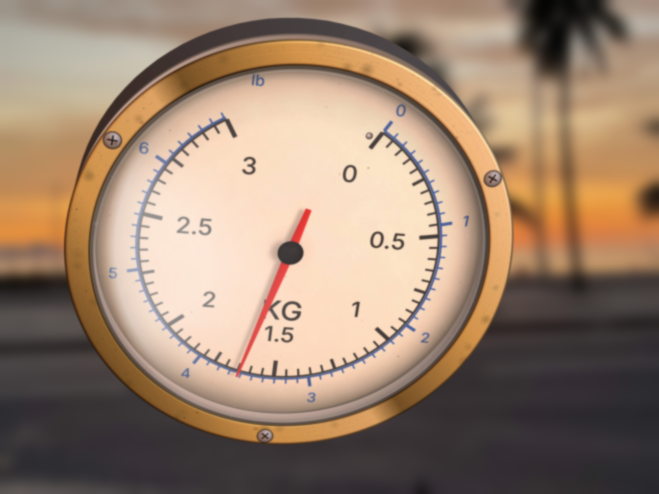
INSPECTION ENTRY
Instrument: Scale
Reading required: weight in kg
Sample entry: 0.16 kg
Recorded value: 1.65 kg
